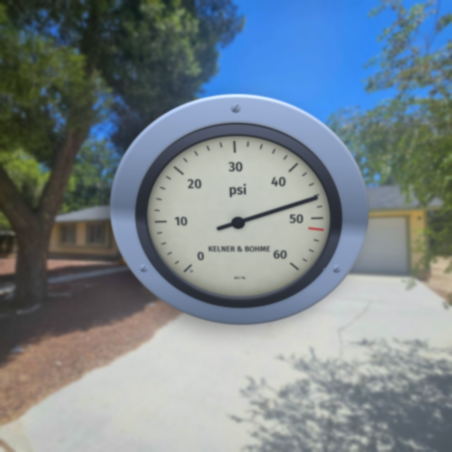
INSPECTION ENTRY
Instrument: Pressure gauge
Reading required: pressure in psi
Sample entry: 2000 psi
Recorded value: 46 psi
